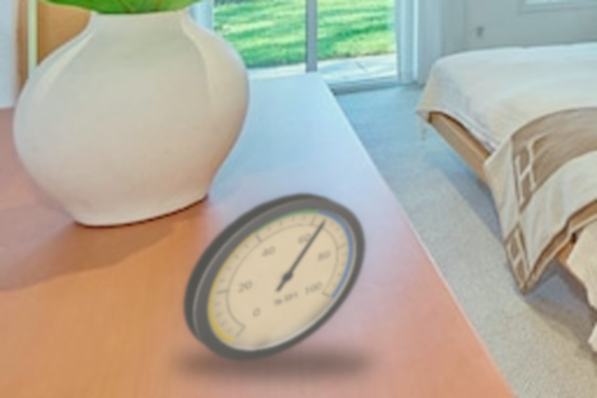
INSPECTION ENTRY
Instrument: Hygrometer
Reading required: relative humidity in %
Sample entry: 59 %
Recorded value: 64 %
